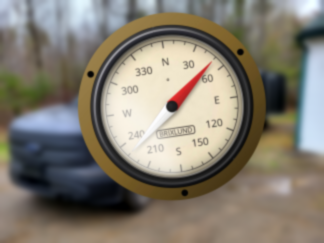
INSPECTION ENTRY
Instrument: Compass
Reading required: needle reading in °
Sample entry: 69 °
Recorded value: 50 °
